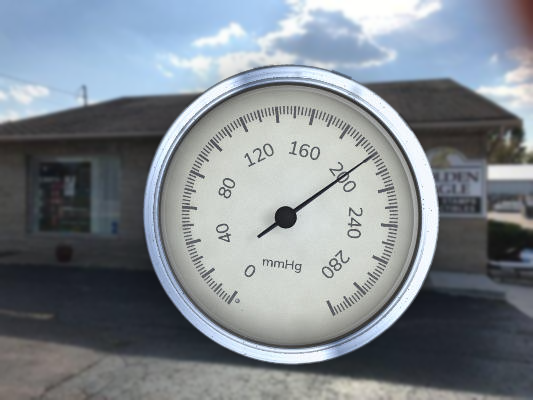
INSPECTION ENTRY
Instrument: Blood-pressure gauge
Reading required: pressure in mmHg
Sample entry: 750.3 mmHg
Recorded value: 200 mmHg
